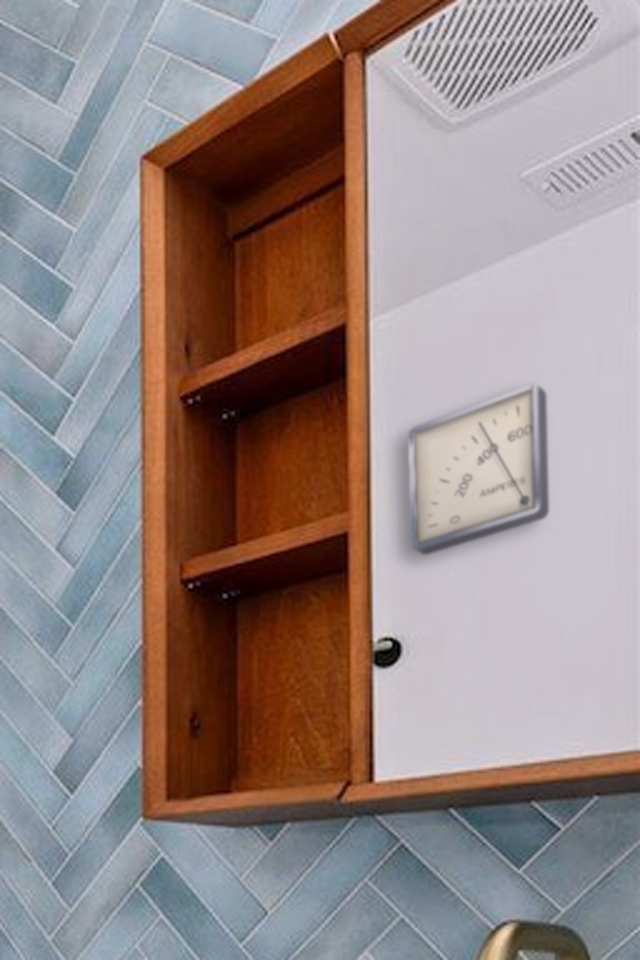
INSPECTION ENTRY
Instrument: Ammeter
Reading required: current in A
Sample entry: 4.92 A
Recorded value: 450 A
